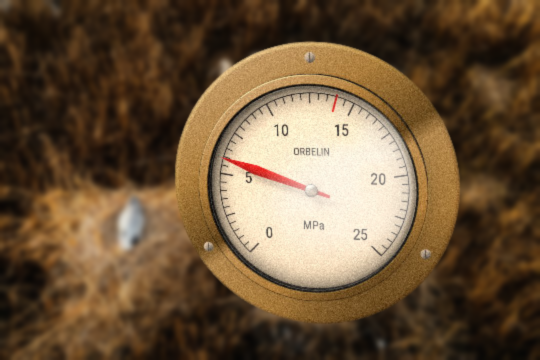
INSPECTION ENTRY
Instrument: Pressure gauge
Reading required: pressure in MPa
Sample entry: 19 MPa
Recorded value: 6 MPa
